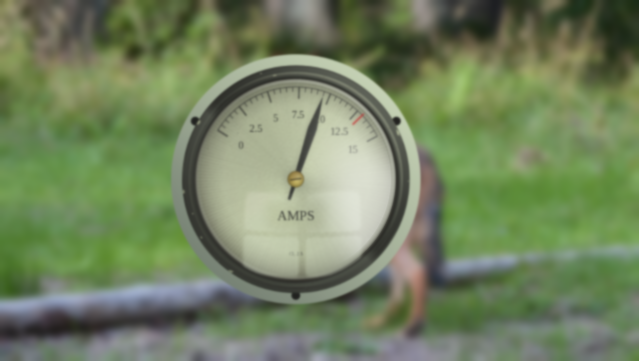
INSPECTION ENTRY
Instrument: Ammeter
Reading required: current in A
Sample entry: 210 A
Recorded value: 9.5 A
